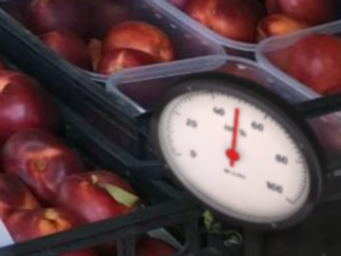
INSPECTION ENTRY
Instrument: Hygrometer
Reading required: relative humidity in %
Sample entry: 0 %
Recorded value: 50 %
